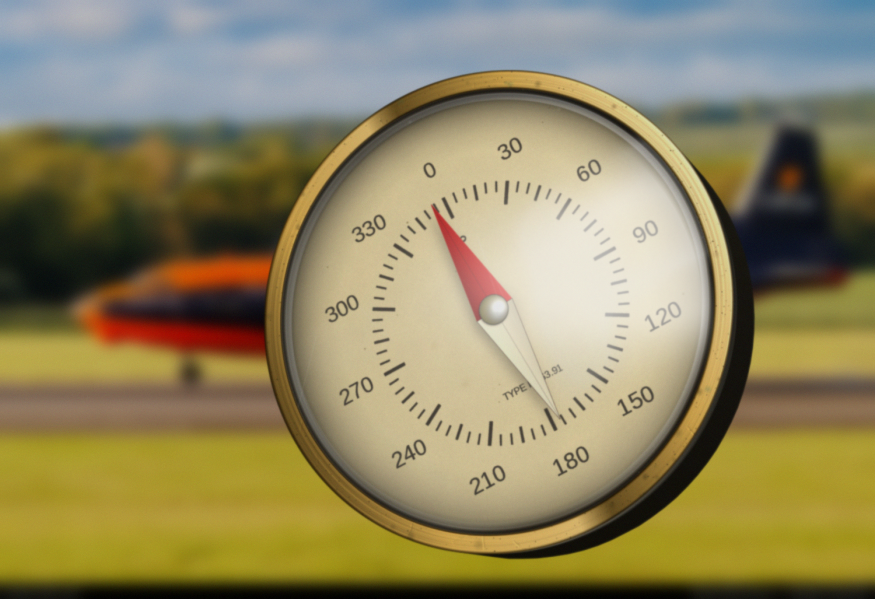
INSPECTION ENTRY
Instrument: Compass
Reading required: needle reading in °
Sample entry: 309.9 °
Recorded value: 355 °
